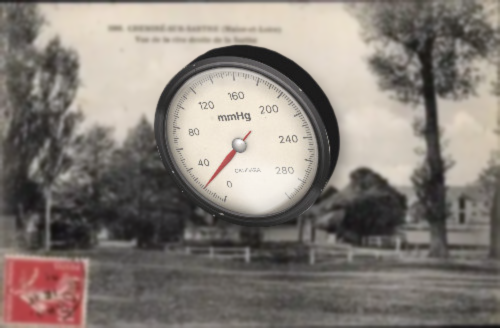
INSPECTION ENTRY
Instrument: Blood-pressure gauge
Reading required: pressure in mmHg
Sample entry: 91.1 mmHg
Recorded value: 20 mmHg
